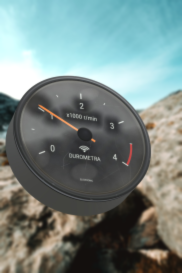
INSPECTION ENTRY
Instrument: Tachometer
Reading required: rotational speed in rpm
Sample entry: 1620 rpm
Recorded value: 1000 rpm
